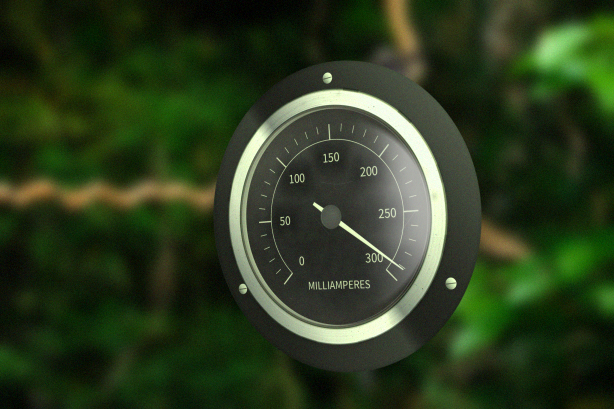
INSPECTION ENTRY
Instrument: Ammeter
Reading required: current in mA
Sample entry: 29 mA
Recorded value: 290 mA
